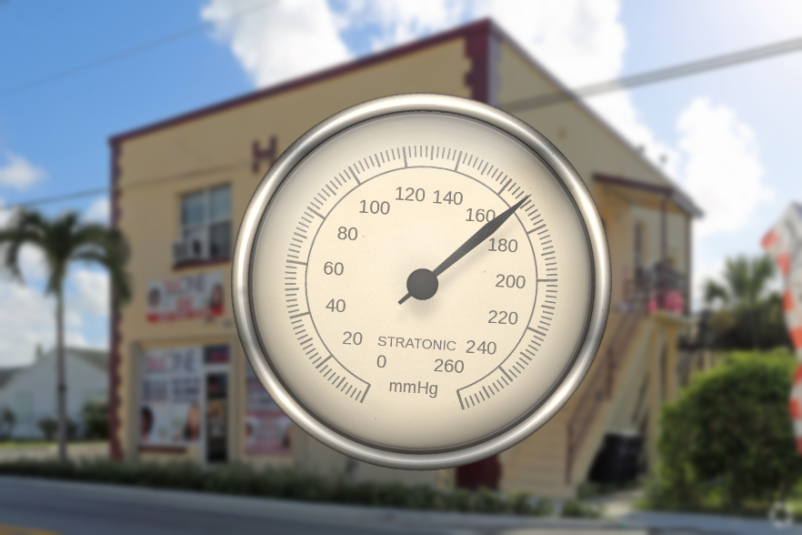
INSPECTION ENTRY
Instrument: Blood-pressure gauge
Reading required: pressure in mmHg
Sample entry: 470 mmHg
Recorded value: 168 mmHg
